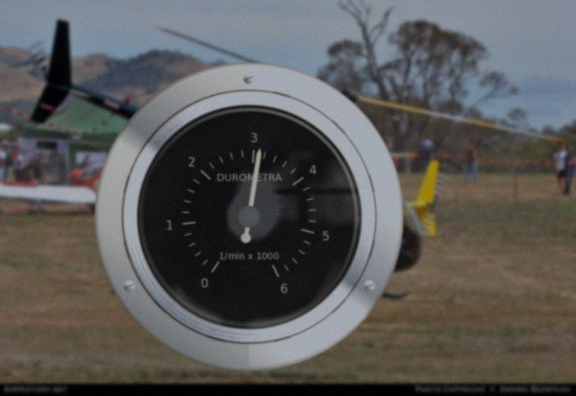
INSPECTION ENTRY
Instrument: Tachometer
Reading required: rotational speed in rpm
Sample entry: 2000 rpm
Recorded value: 3100 rpm
